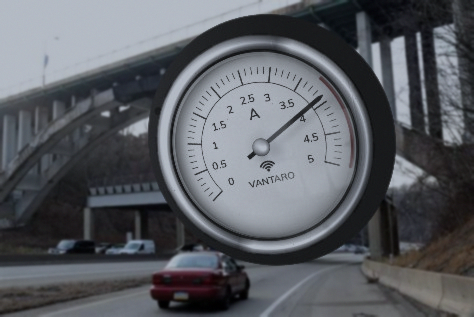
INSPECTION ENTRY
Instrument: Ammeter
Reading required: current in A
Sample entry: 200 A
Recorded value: 3.9 A
